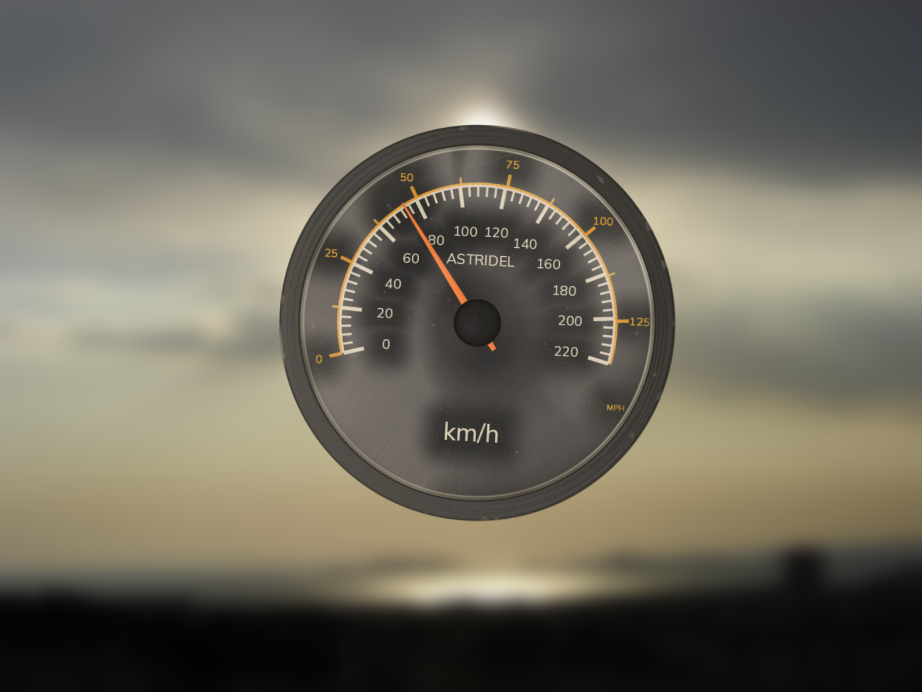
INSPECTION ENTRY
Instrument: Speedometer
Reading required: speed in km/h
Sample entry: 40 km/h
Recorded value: 74 km/h
